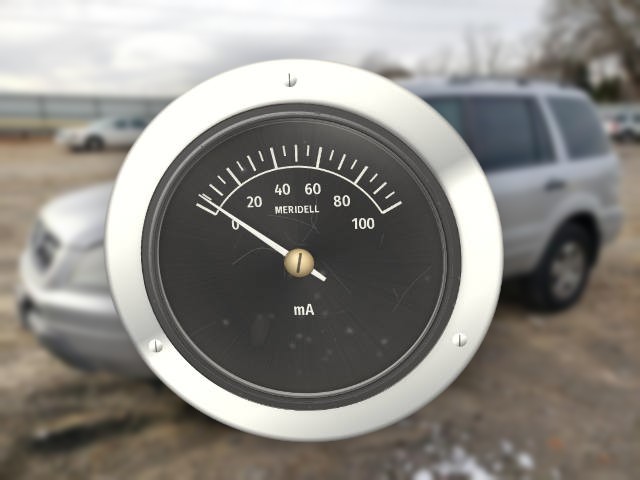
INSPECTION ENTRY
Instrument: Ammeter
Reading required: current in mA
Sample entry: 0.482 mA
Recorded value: 5 mA
